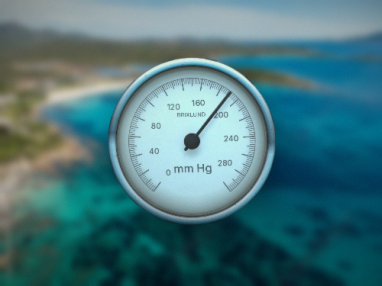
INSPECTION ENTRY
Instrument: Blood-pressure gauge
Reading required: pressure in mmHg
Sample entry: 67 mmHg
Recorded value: 190 mmHg
